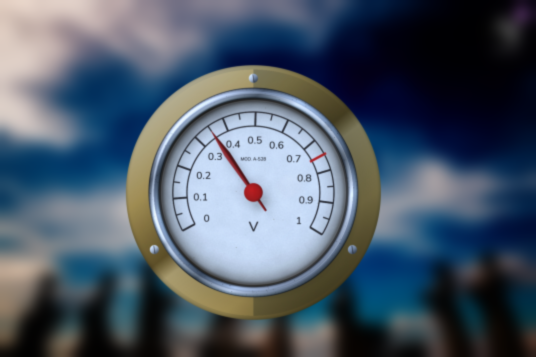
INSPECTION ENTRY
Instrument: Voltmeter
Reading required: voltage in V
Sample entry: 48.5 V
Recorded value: 0.35 V
